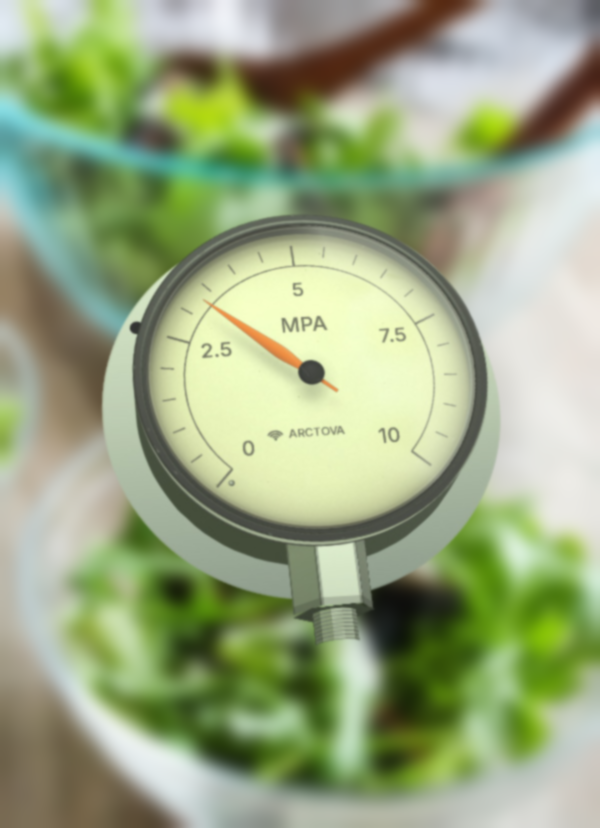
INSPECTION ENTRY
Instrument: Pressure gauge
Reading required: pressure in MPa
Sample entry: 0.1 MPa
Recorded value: 3.25 MPa
